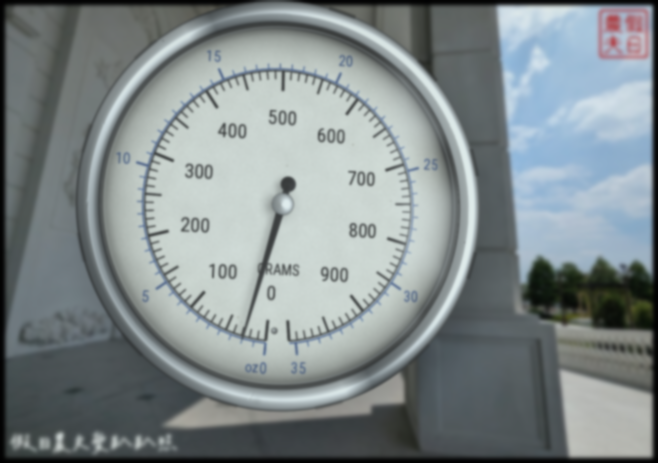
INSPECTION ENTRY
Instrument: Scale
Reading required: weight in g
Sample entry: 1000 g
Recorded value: 30 g
